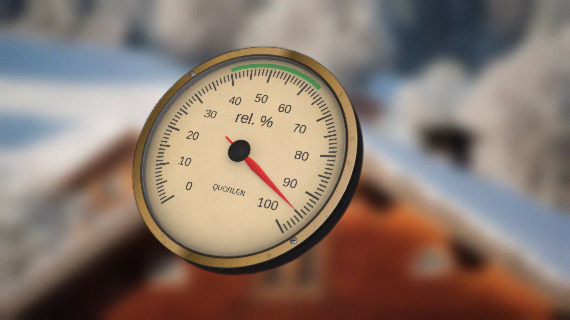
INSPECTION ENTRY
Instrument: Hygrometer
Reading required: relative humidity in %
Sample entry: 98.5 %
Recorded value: 95 %
